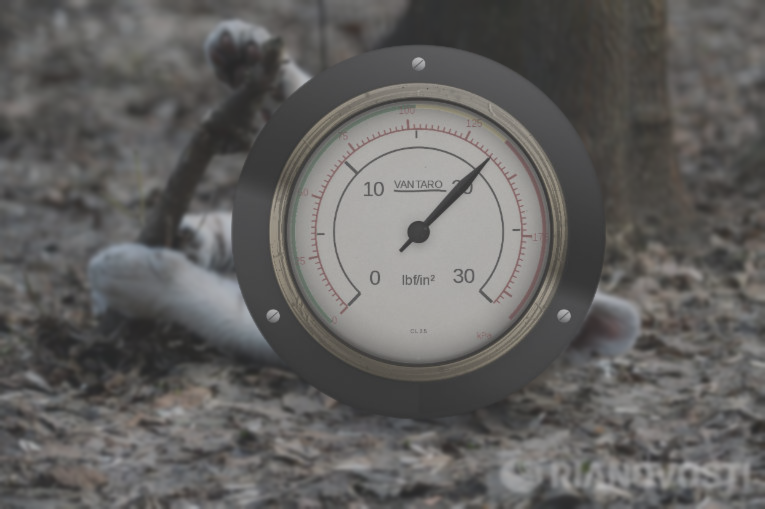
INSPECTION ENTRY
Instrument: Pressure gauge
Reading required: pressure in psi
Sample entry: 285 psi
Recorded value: 20 psi
